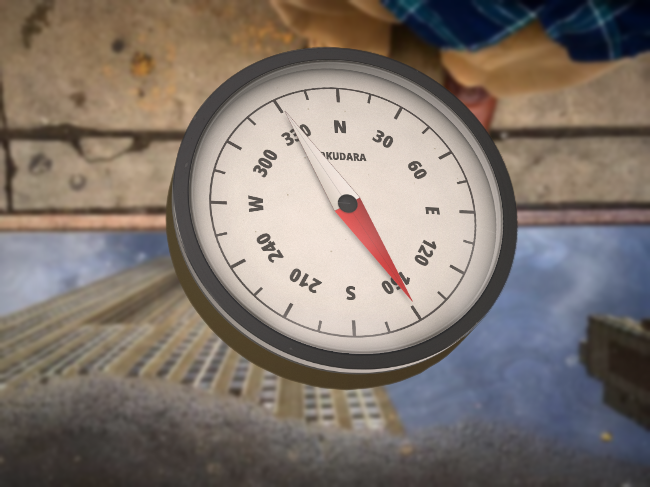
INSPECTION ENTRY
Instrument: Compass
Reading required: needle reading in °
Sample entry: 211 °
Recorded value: 150 °
